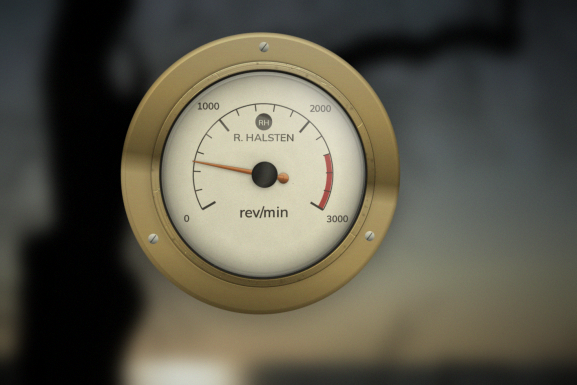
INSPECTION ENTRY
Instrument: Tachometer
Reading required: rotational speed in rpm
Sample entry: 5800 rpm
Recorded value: 500 rpm
